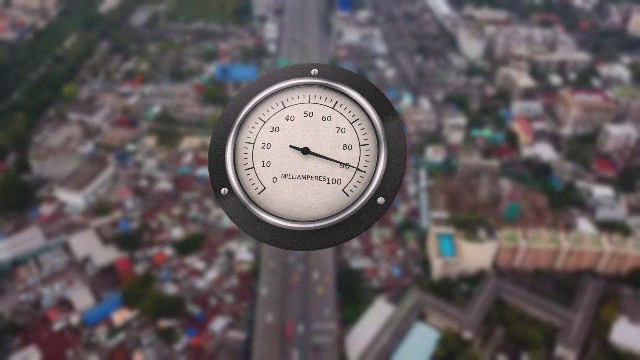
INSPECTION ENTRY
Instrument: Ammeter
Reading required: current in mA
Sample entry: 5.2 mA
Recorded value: 90 mA
